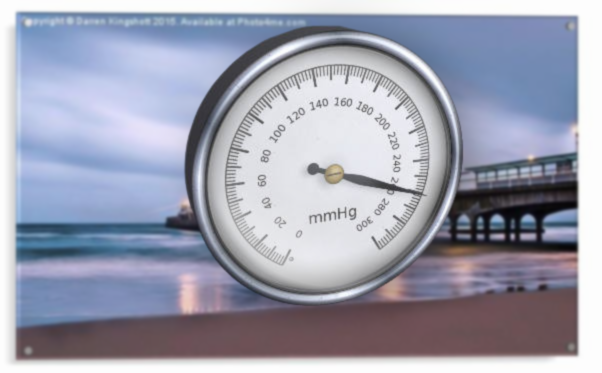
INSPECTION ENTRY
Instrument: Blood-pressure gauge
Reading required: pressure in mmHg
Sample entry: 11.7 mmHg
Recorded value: 260 mmHg
